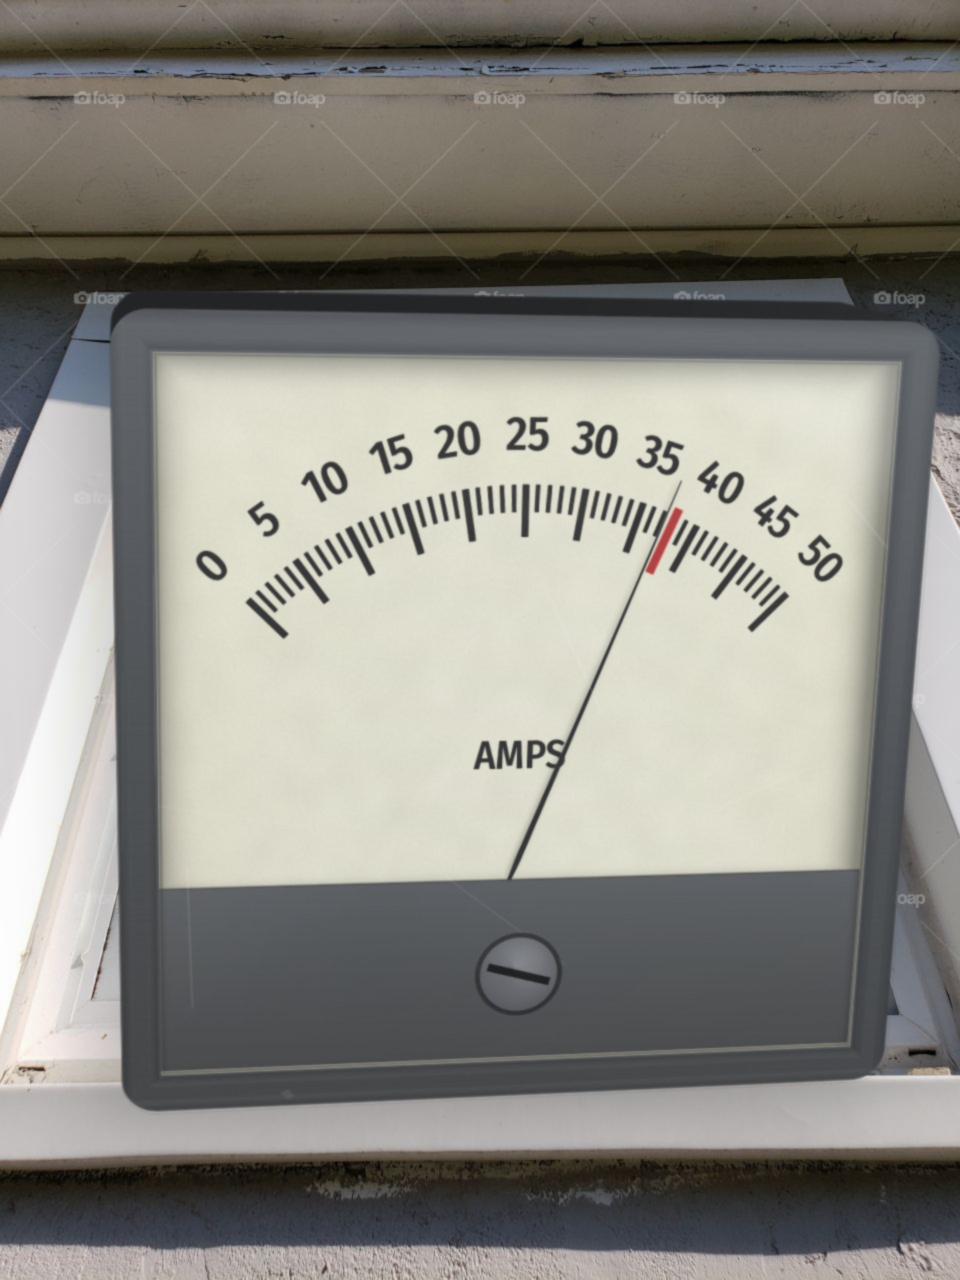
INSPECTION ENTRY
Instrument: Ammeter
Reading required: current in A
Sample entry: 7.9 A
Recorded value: 37 A
